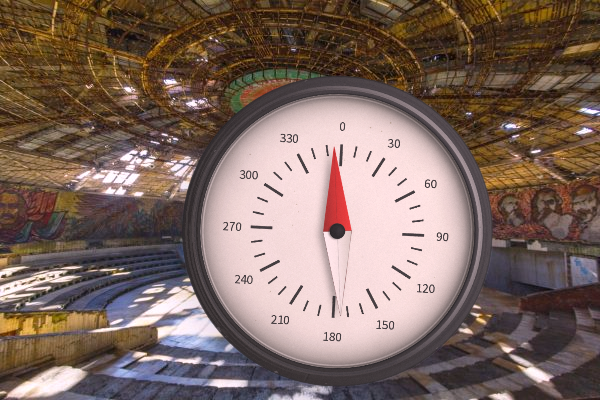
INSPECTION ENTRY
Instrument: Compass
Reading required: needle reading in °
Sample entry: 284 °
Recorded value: 355 °
